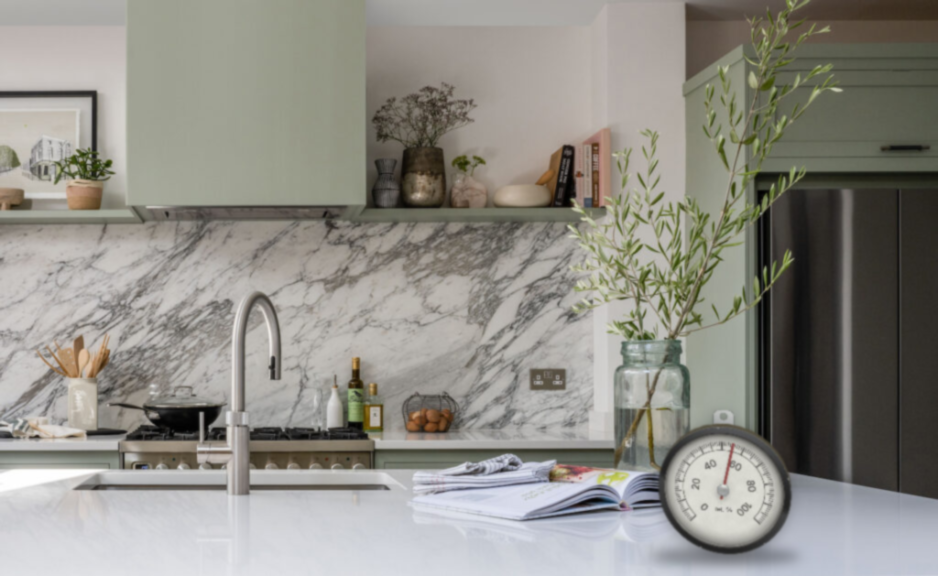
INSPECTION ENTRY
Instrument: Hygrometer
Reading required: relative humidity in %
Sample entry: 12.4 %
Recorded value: 55 %
